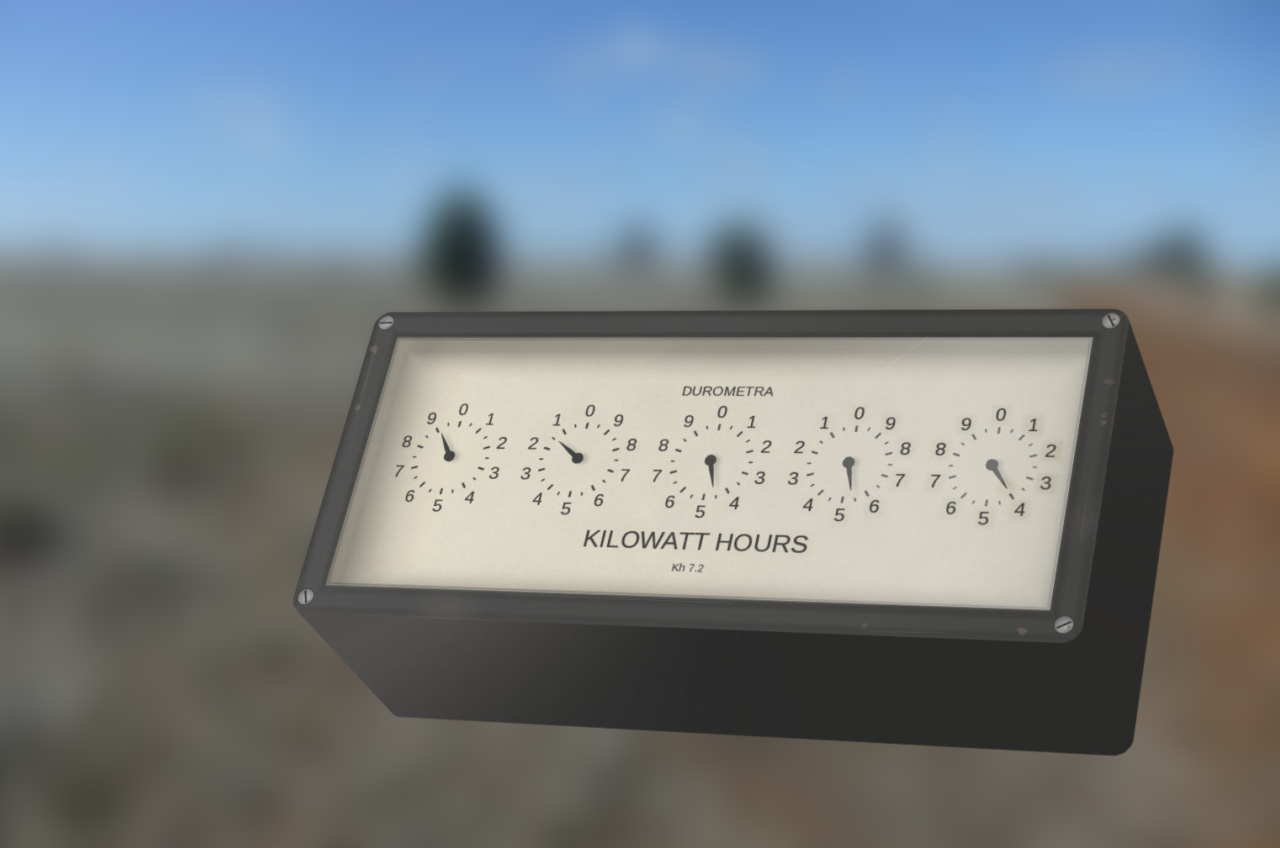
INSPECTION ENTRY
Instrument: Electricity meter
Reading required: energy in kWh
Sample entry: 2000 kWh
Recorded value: 91454 kWh
